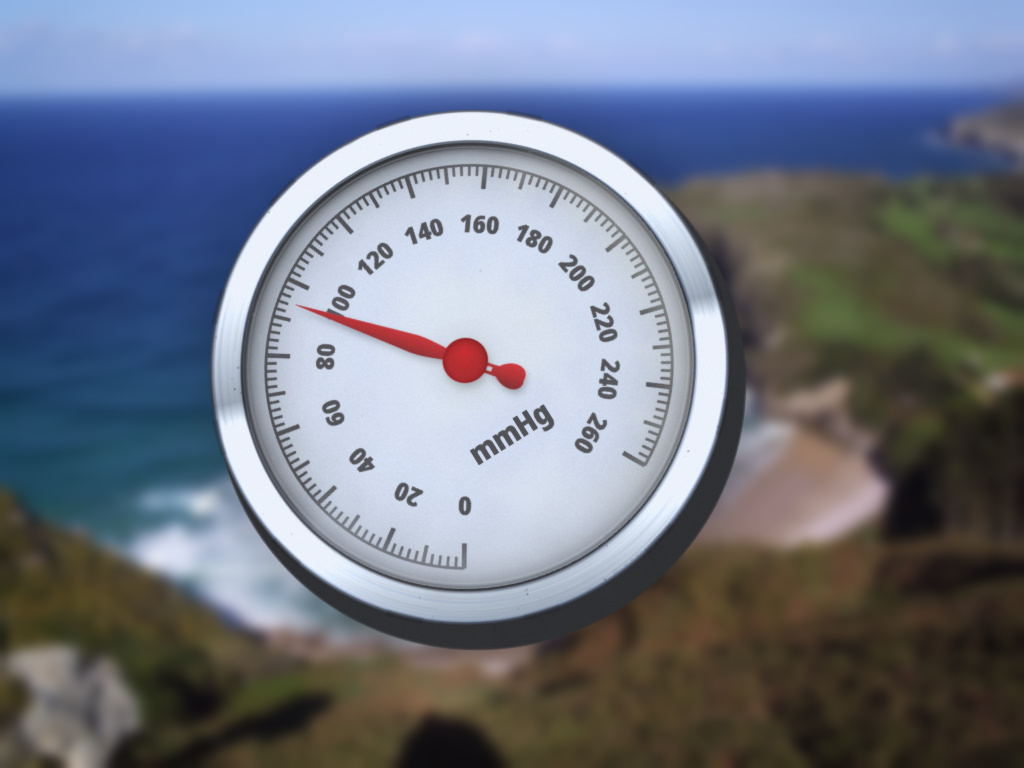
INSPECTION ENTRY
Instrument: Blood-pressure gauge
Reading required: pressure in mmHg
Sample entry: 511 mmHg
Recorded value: 94 mmHg
